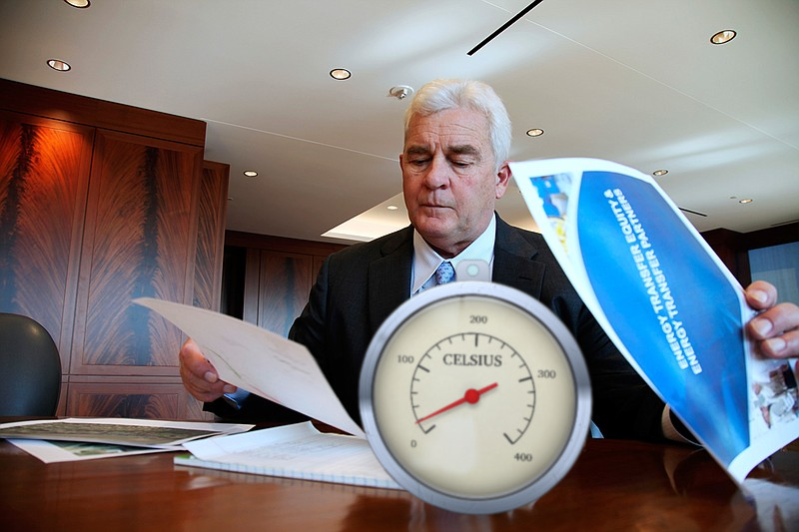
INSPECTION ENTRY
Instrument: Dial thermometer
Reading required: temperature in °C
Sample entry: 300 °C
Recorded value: 20 °C
